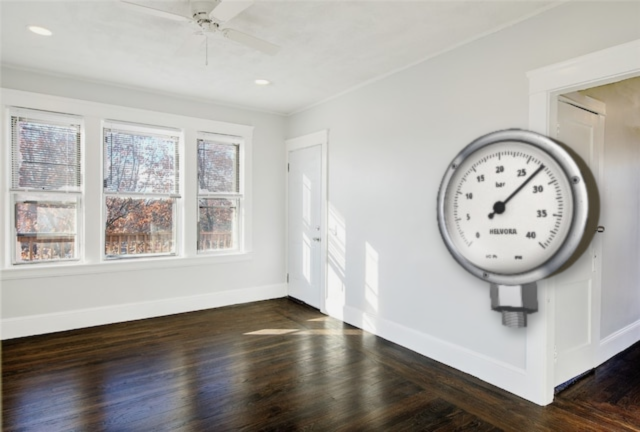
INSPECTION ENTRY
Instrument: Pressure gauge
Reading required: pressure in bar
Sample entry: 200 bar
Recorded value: 27.5 bar
